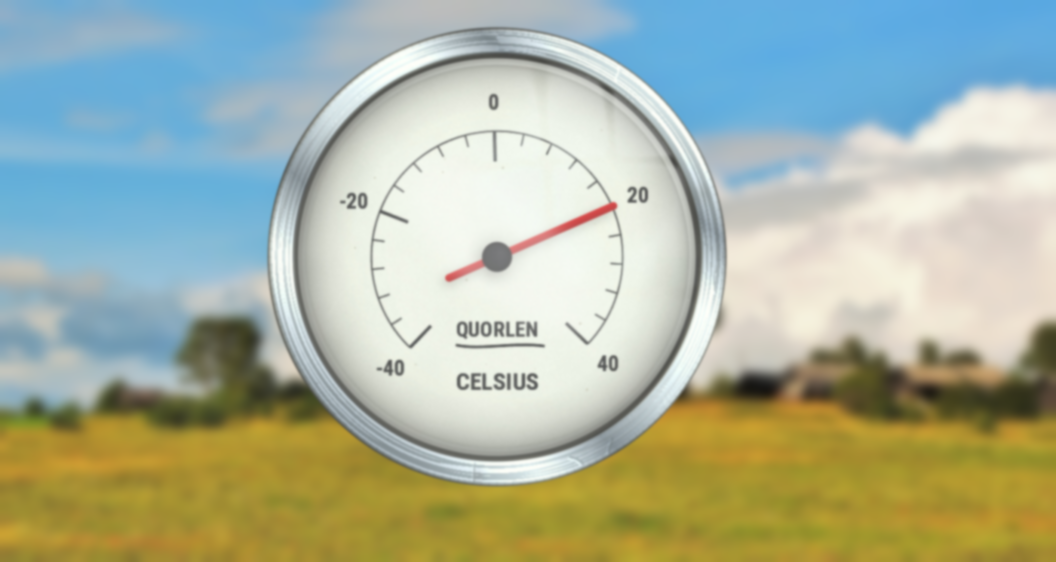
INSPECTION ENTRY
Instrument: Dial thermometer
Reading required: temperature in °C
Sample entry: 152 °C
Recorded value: 20 °C
